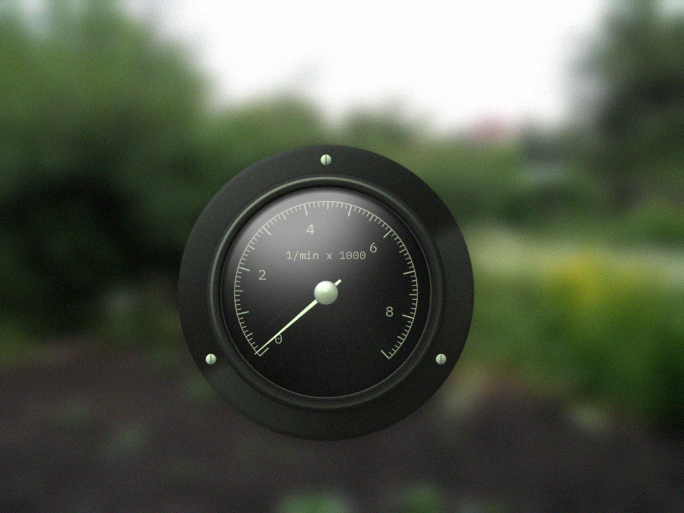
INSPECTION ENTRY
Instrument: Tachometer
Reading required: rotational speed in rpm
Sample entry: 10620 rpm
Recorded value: 100 rpm
